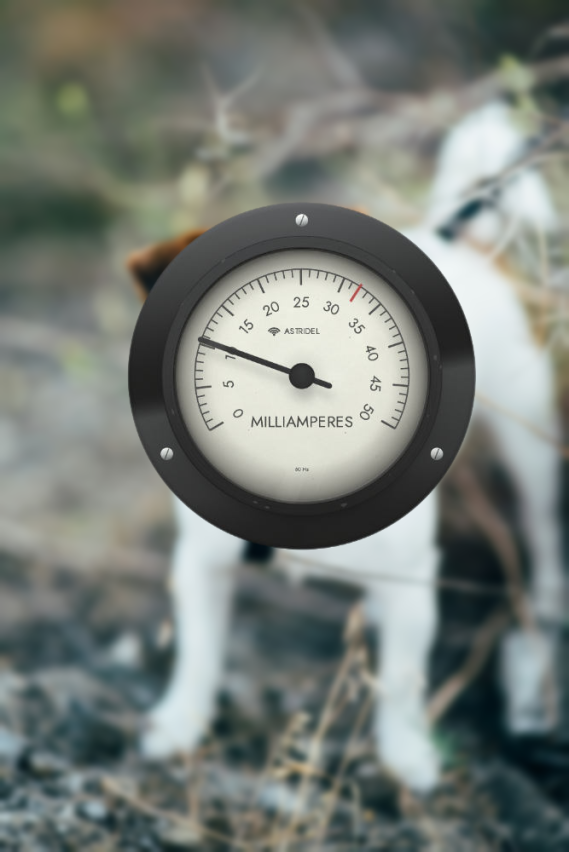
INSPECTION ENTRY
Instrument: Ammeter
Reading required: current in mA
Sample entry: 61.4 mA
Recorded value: 10.5 mA
